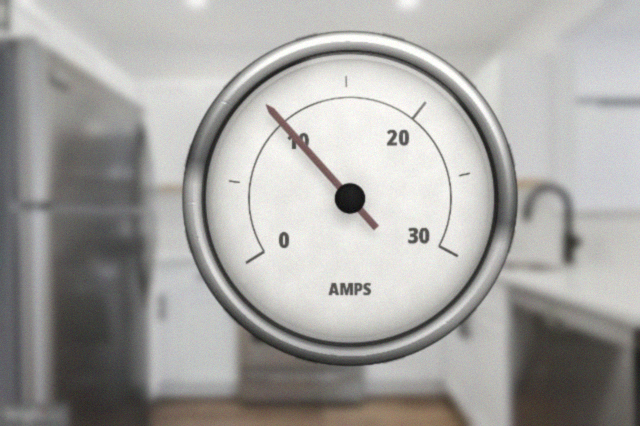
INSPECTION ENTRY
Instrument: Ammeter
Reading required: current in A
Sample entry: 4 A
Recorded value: 10 A
